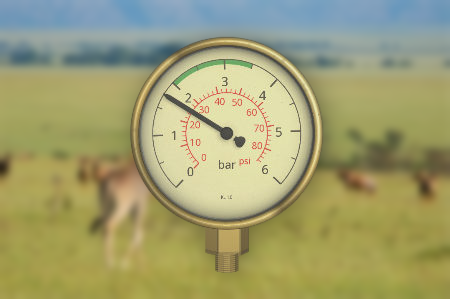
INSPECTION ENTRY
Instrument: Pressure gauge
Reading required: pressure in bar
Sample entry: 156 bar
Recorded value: 1.75 bar
